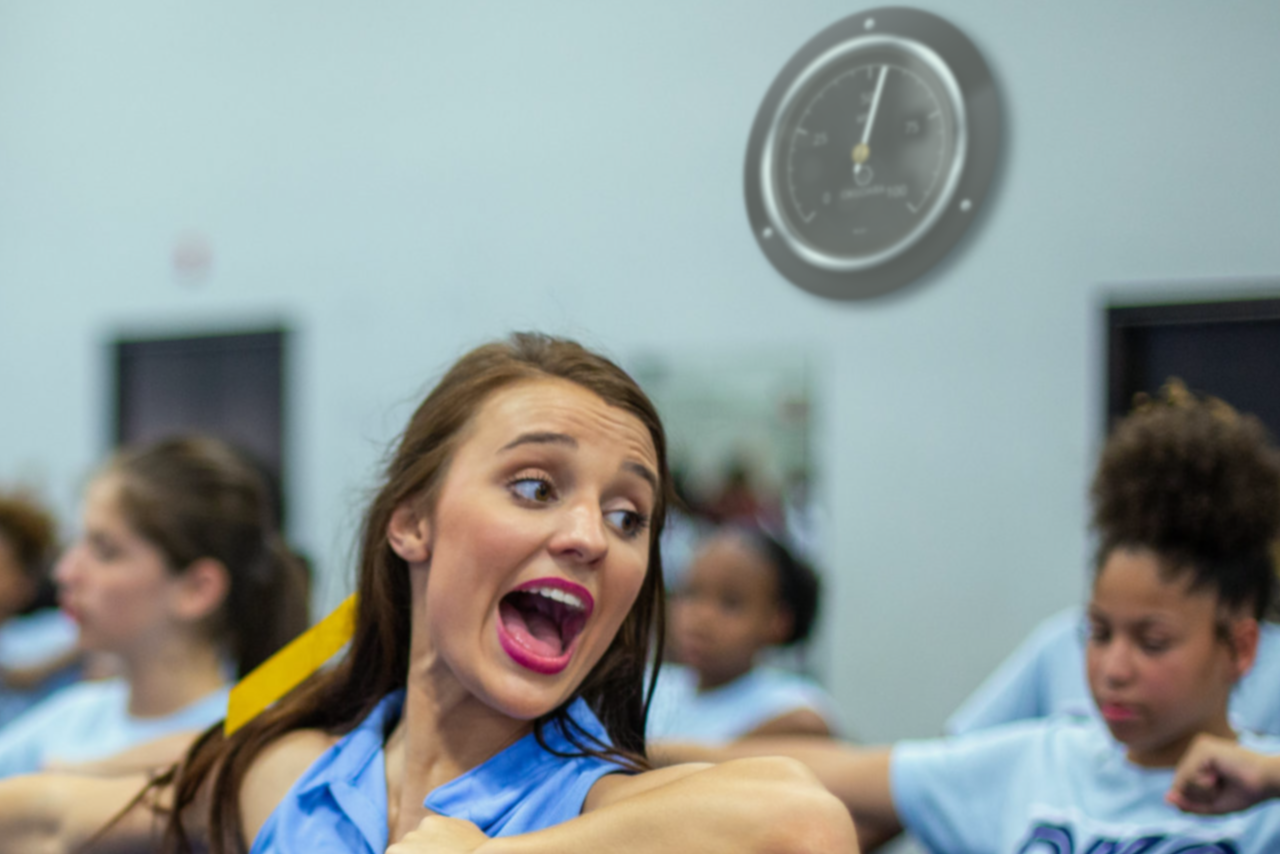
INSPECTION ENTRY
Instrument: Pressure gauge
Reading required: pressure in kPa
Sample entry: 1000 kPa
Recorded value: 55 kPa
